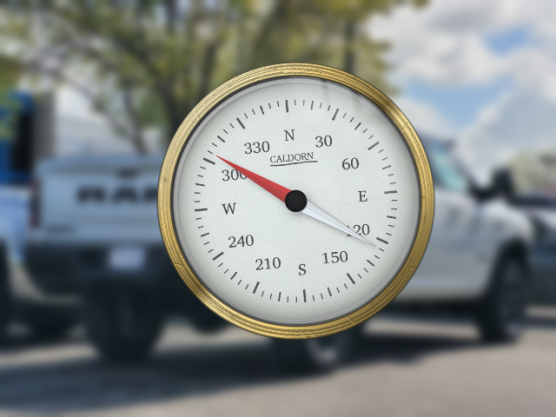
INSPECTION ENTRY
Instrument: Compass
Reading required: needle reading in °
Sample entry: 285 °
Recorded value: 305 °
